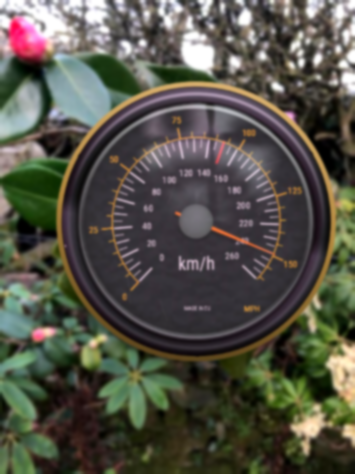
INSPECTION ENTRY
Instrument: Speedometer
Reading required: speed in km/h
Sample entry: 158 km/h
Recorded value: 240 km/h
